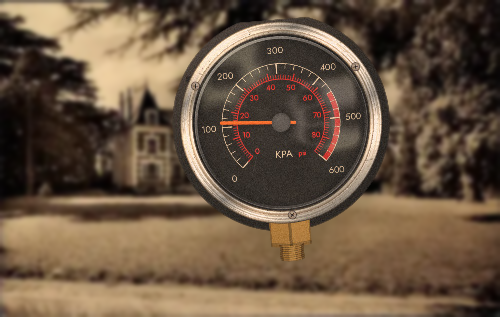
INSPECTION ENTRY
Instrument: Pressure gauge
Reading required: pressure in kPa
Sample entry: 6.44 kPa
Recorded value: 110 kPa
